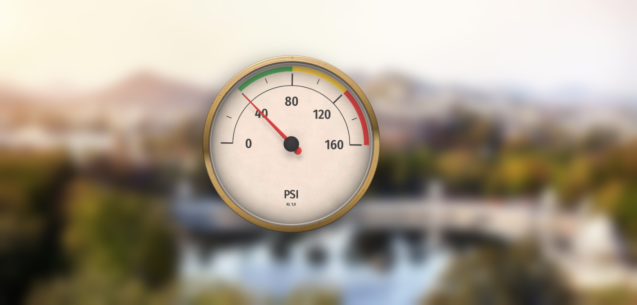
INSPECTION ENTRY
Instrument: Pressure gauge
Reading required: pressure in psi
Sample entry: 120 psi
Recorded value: 40 psi
